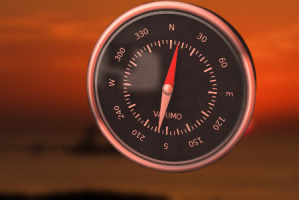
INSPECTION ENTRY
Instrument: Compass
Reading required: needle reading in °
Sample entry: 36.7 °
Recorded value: 10 °
